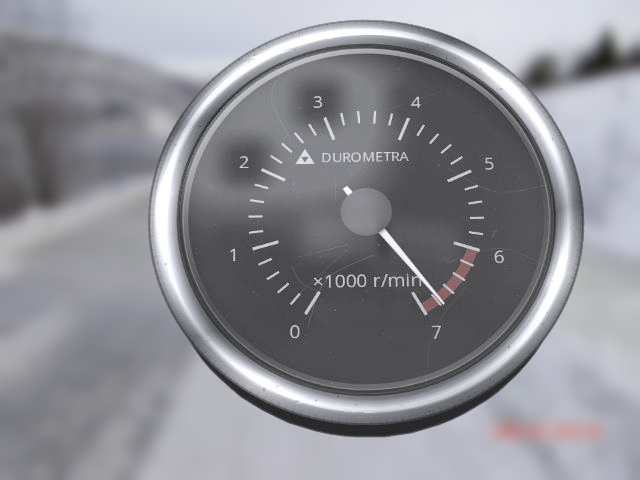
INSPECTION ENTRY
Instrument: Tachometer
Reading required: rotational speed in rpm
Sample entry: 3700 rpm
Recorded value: 6800 rpm
